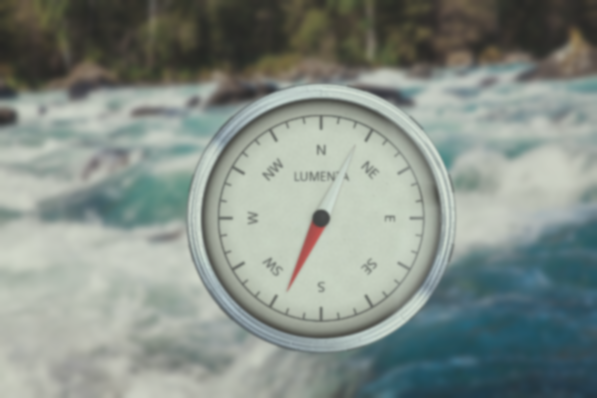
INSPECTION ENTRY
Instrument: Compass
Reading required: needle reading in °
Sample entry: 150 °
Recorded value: 205 °
